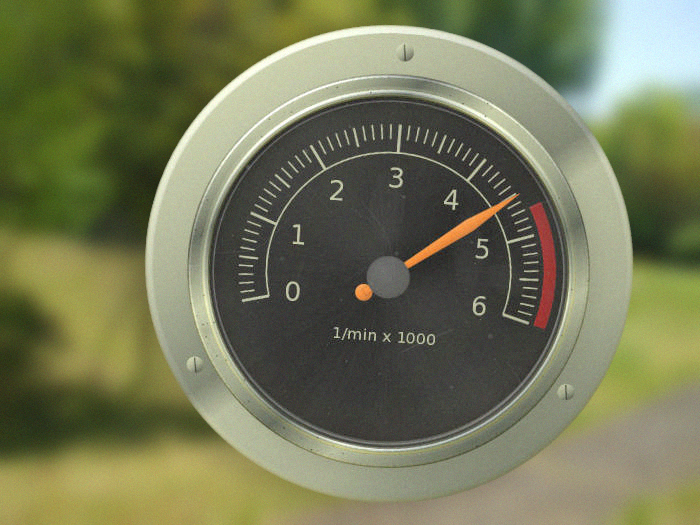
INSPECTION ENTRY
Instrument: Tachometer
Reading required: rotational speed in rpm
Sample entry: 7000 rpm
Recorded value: 4500 rpm
